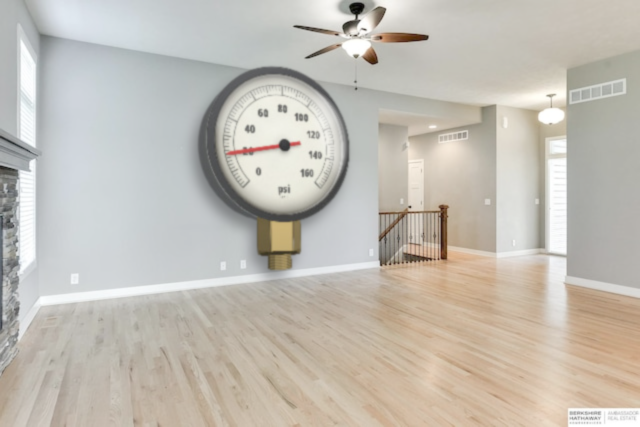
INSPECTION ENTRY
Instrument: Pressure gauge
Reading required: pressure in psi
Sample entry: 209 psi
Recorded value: 20 psi
